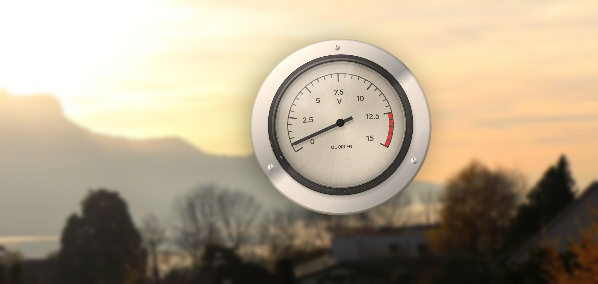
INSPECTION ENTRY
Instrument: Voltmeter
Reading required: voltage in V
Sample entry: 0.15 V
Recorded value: 0.5 V
